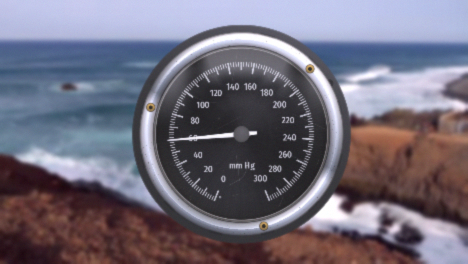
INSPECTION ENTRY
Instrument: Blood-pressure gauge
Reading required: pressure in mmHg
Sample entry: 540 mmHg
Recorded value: 60 mmHg
